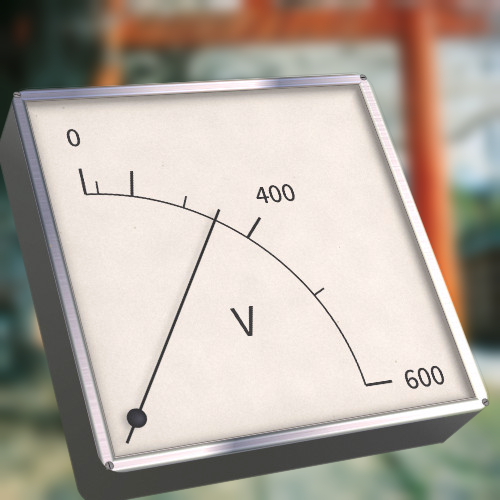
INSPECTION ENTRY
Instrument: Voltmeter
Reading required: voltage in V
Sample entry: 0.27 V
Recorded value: 350 V
